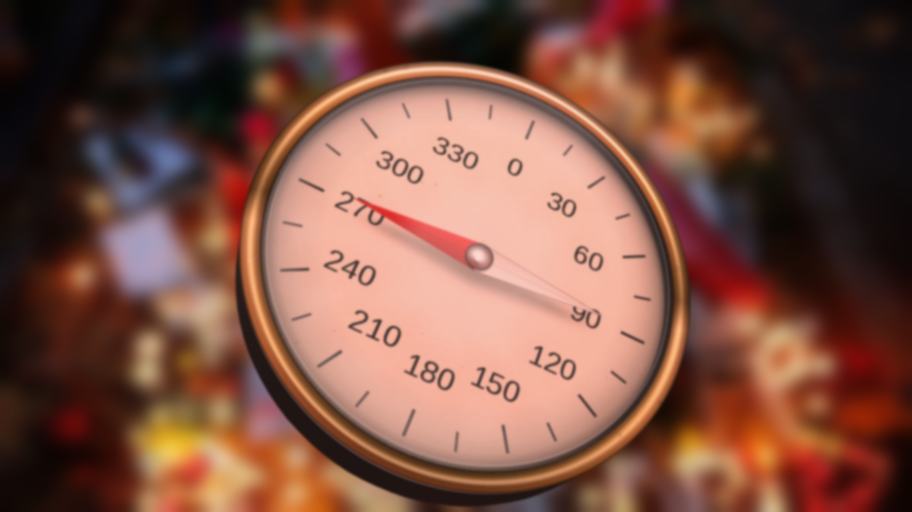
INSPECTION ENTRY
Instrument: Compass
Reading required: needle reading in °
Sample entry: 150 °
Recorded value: 270 °
